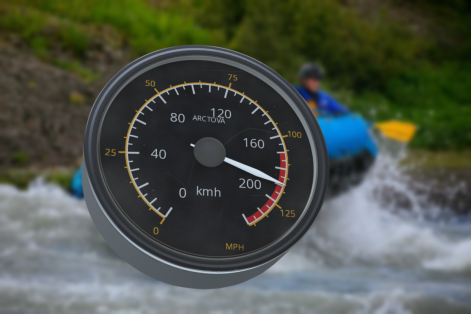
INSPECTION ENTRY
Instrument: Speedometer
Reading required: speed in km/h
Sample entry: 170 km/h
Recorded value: 190 km/h
